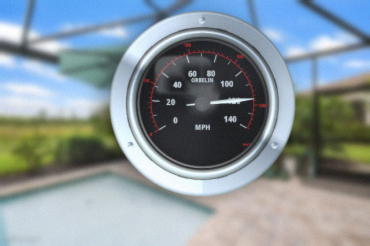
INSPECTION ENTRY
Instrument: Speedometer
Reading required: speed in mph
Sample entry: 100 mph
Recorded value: 120 mph
